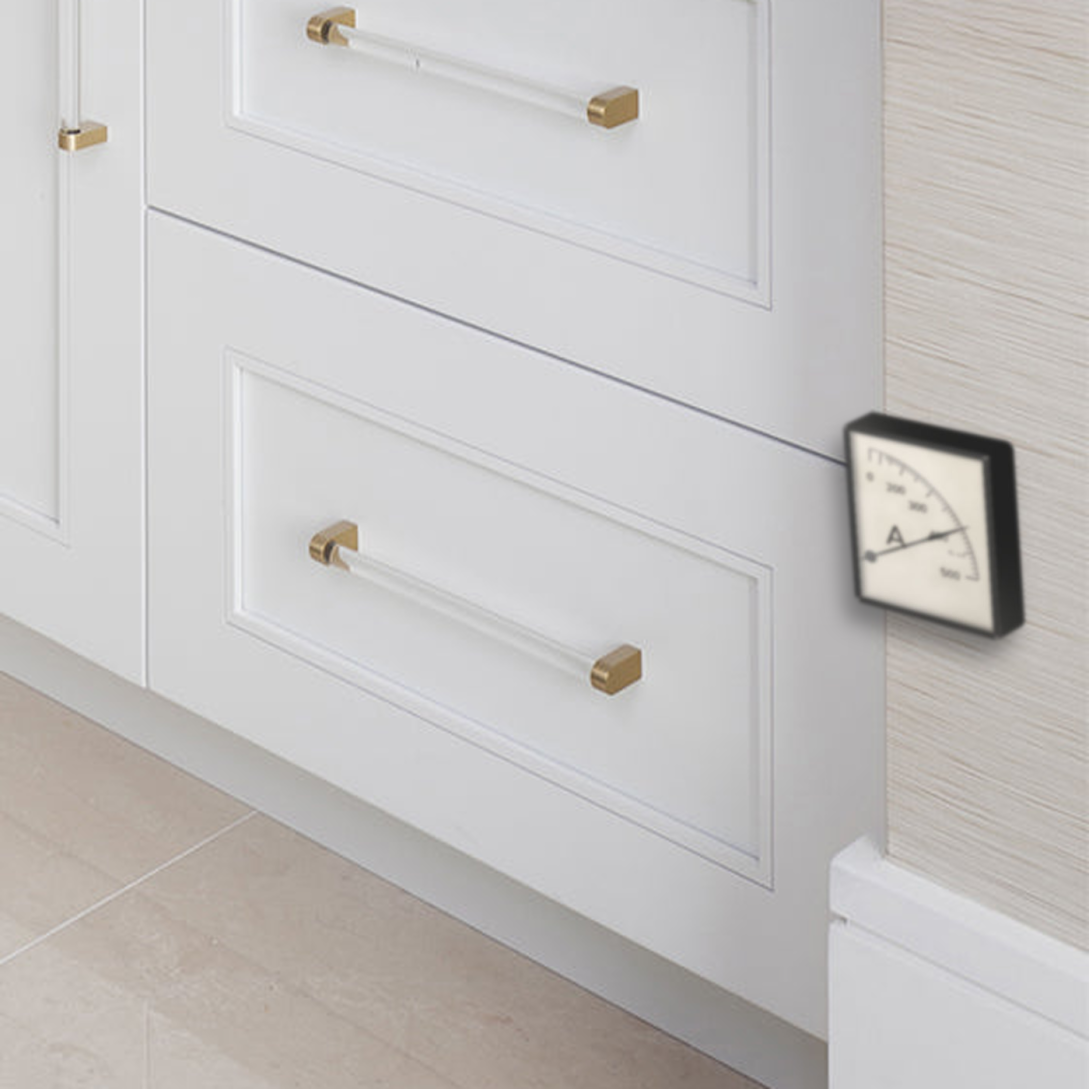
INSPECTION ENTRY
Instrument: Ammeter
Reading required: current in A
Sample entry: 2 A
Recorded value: 400 A
